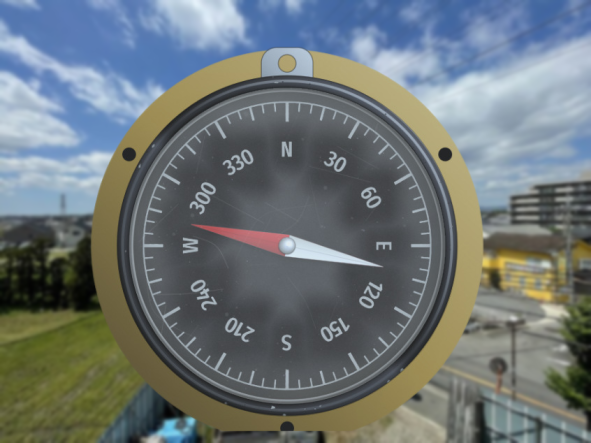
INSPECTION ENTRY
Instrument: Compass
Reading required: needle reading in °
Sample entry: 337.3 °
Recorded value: 282.5 °
